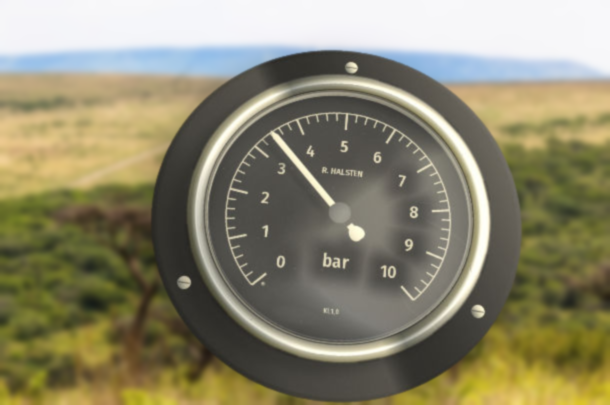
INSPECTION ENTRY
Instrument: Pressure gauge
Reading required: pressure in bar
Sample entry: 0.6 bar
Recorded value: 3.4 bar
